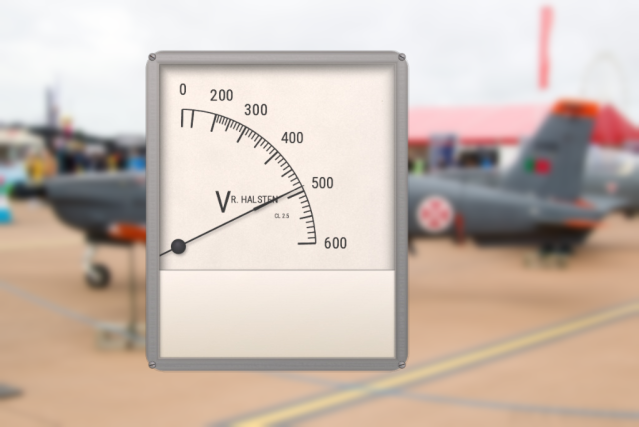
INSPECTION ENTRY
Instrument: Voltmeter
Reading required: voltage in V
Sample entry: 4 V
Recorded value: 490 V
